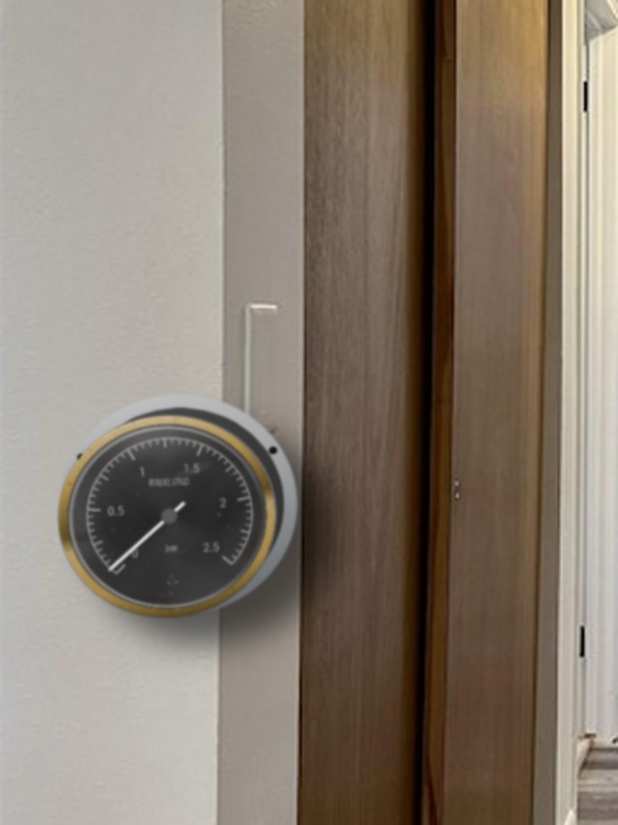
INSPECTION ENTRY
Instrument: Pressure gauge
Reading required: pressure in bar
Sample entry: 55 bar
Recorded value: 0.05 bar
